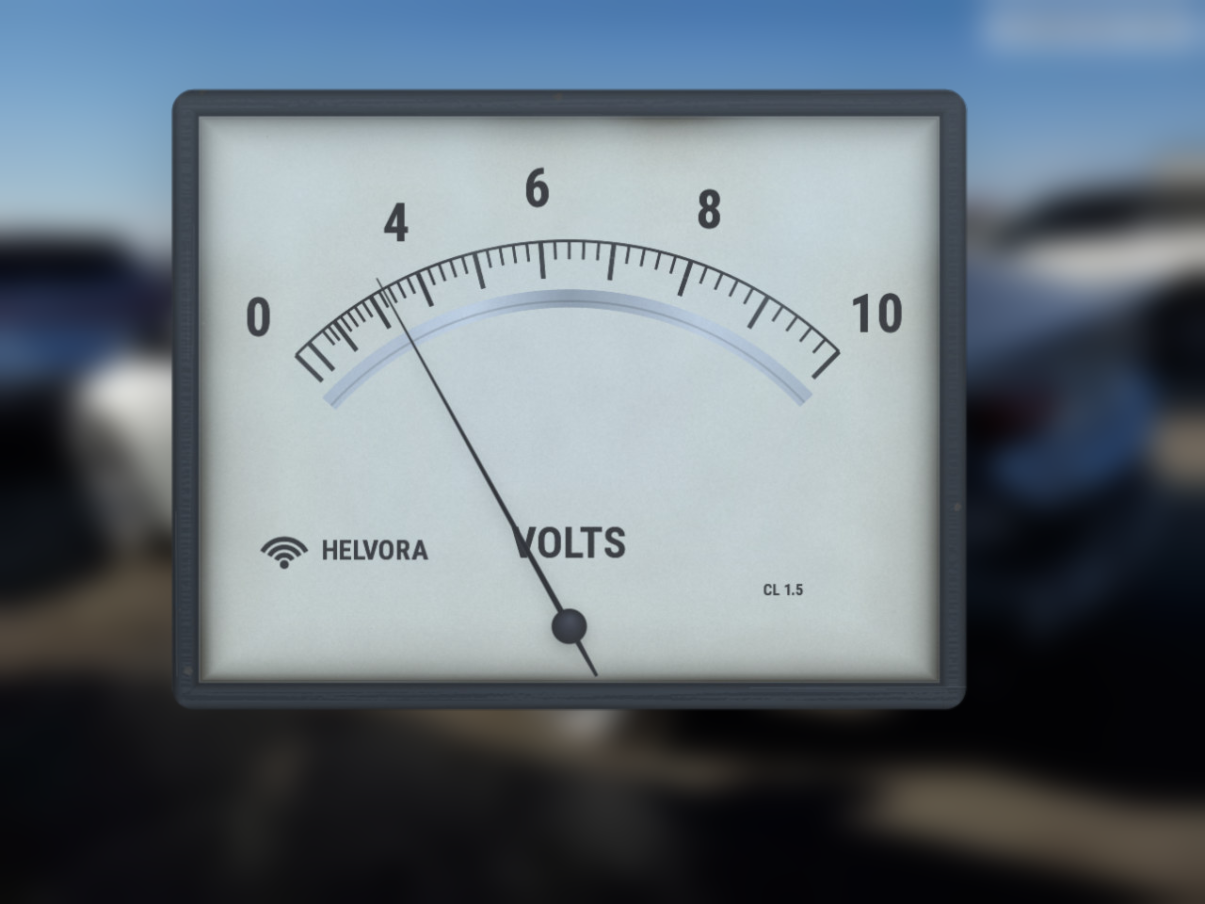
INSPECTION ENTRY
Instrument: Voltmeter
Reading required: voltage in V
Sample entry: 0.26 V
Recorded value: 3.3 V
